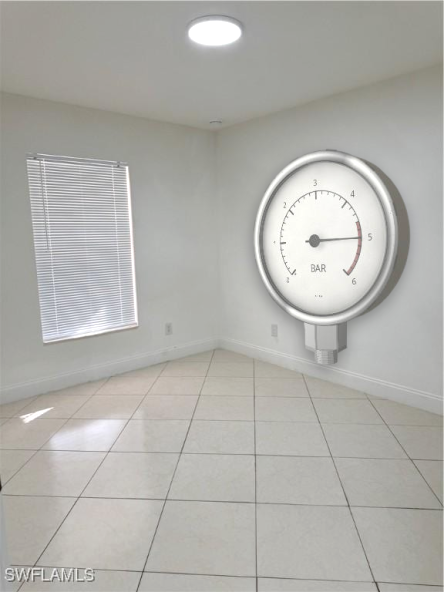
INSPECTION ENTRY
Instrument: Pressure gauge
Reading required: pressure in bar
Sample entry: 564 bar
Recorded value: 5 bar
